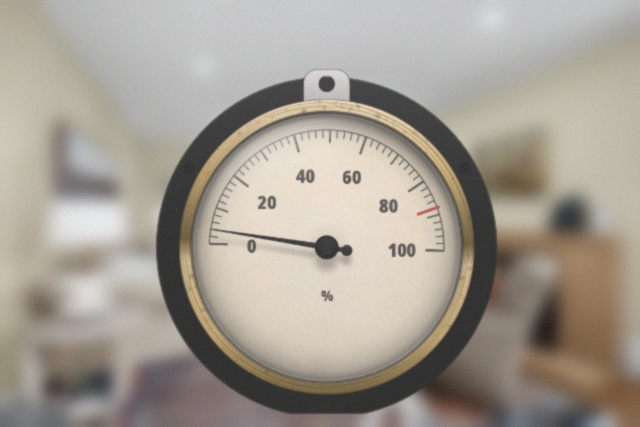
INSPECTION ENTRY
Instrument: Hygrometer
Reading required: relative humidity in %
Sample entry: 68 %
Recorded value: 4 %
